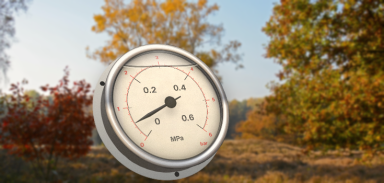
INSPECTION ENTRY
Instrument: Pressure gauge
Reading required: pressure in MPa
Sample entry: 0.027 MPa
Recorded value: 0.05 MPa
